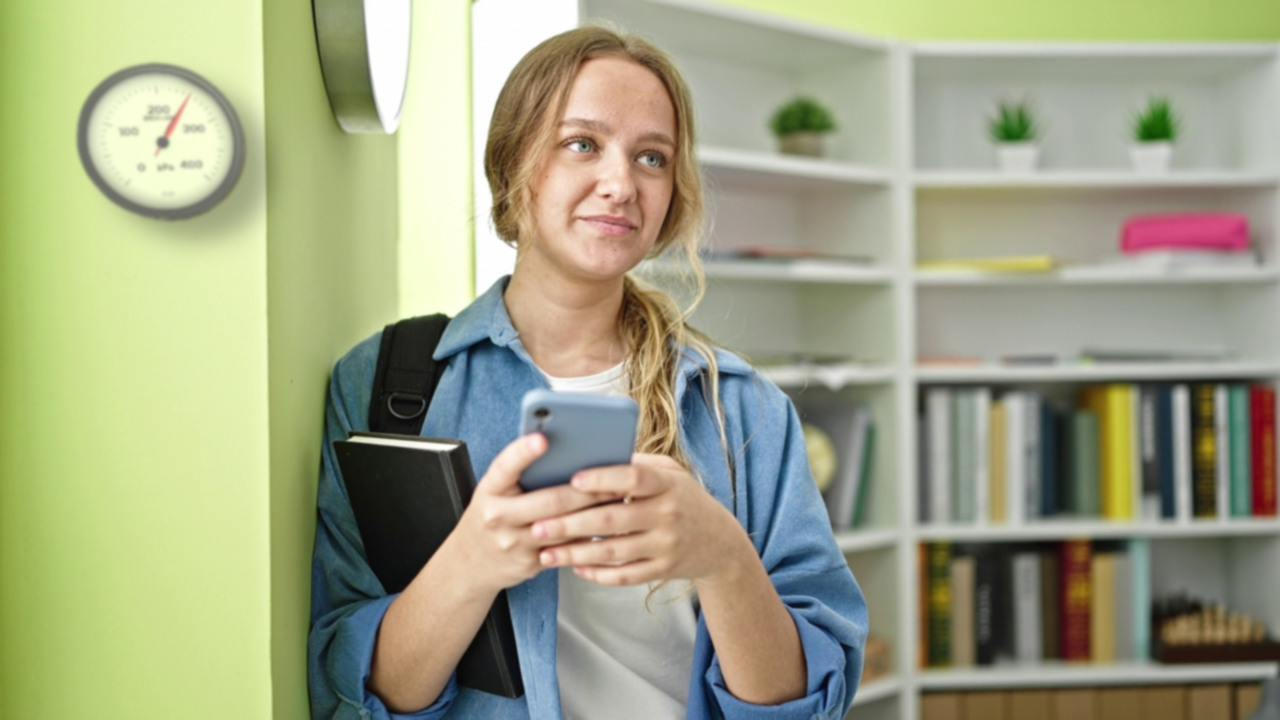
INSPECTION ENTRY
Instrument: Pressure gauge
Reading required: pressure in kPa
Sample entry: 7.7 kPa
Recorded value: 250 kPa
